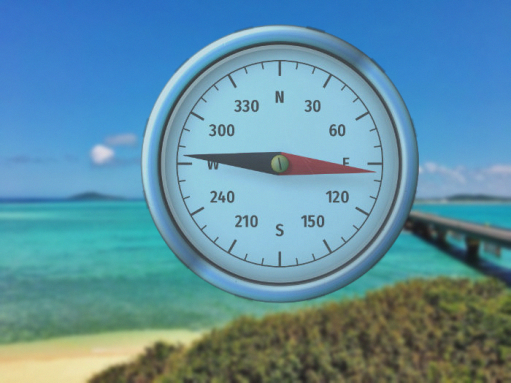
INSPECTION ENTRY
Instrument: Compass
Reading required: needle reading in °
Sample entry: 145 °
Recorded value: 95 °
